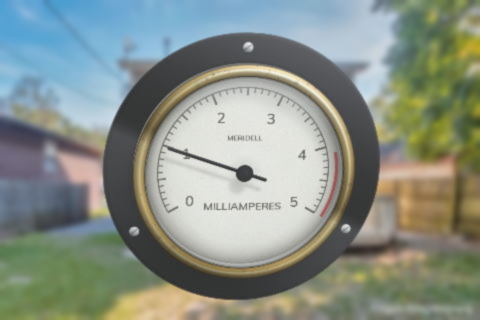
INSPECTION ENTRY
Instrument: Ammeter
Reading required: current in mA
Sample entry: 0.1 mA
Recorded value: 1 mA
